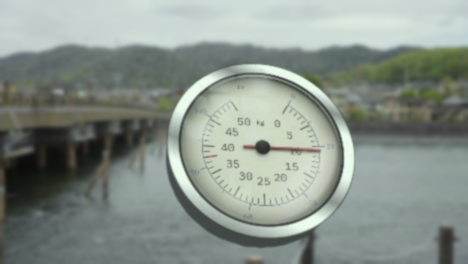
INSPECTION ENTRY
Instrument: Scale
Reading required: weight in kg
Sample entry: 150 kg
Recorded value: 10 kg
